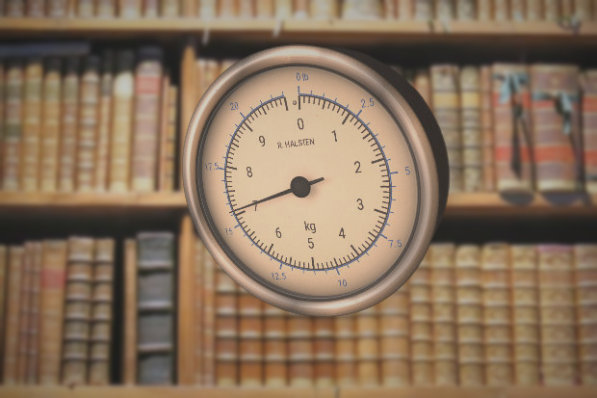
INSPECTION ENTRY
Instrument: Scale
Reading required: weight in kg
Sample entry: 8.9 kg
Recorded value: 7.1 kg
